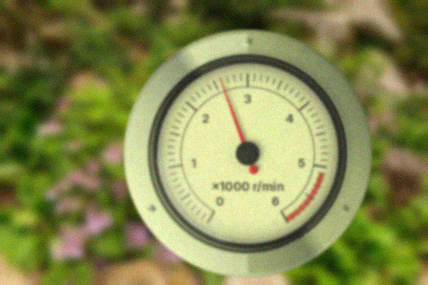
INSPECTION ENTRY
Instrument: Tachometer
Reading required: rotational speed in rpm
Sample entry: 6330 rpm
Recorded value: 2600 rpm
